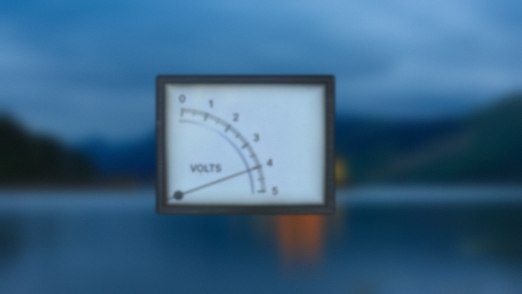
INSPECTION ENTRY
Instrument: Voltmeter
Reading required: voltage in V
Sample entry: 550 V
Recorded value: 4 V
